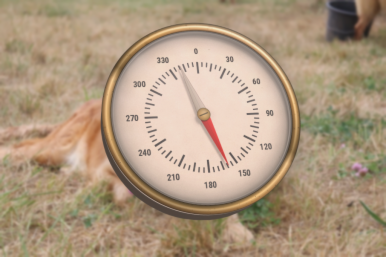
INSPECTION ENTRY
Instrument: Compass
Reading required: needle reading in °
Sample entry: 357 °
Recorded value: 160 °
